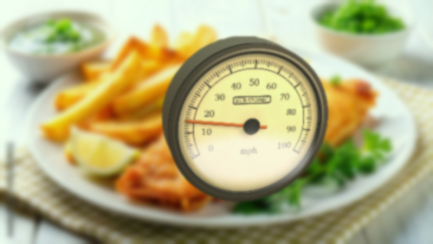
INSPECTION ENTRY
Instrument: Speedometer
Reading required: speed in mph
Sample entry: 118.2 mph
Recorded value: 15 mph
